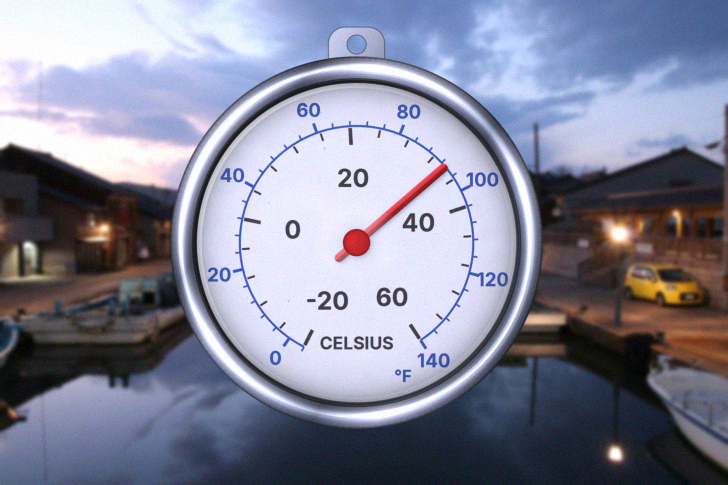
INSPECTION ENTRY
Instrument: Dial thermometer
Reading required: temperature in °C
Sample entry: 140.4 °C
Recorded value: 34 °C
